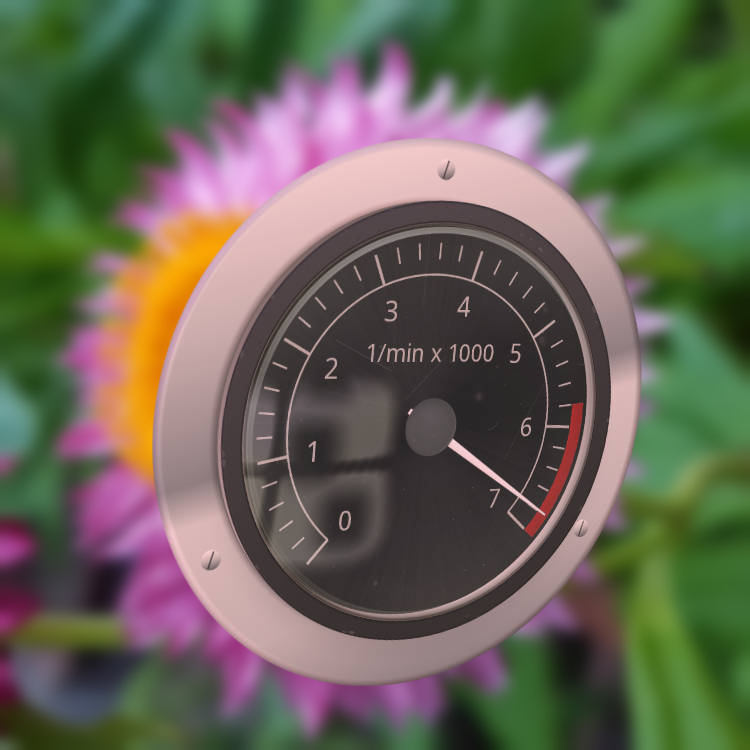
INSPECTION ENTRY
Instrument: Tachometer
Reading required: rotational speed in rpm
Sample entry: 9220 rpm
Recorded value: 6800 rpm
